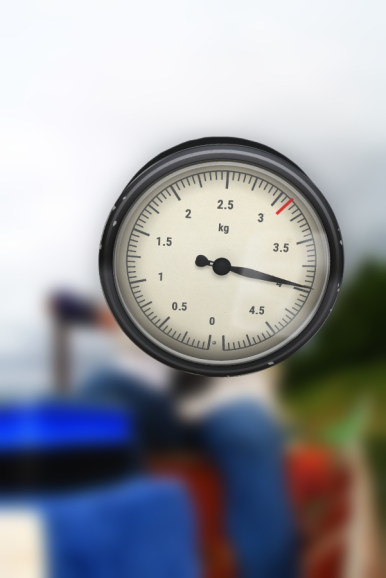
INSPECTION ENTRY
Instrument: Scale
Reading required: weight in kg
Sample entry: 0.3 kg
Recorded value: 3.95 kg
